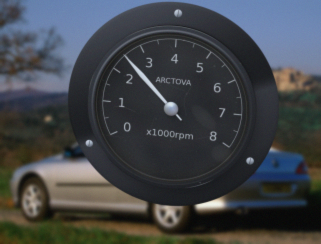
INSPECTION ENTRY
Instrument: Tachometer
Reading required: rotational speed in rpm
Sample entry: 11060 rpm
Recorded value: 2500 rpm
